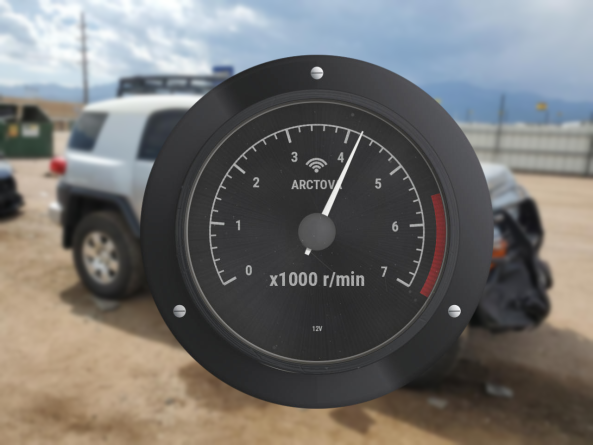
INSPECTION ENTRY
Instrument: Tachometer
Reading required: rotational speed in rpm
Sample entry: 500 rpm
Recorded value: 4200 rpm
